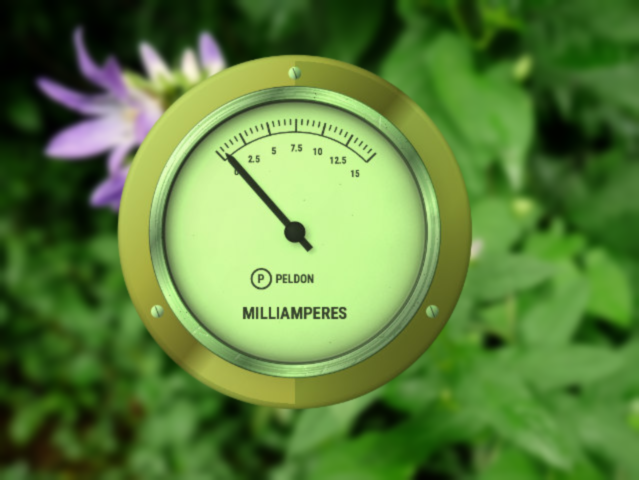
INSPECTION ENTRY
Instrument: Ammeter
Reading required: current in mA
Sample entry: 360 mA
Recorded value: 0.5 mA
